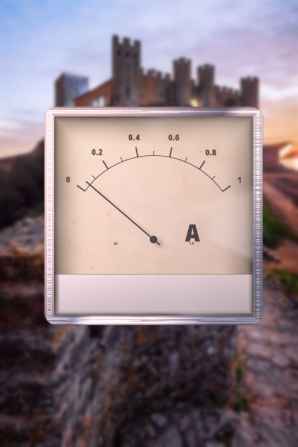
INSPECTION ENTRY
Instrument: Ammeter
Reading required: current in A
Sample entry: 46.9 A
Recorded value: 0.05 A
